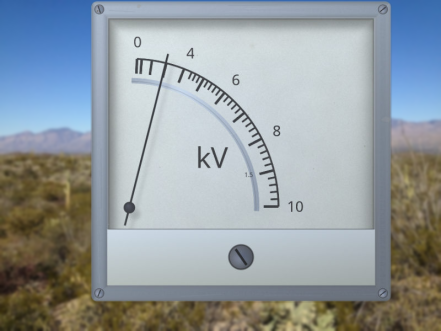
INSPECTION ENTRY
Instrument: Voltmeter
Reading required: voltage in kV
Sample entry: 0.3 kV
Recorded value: 3 kV
